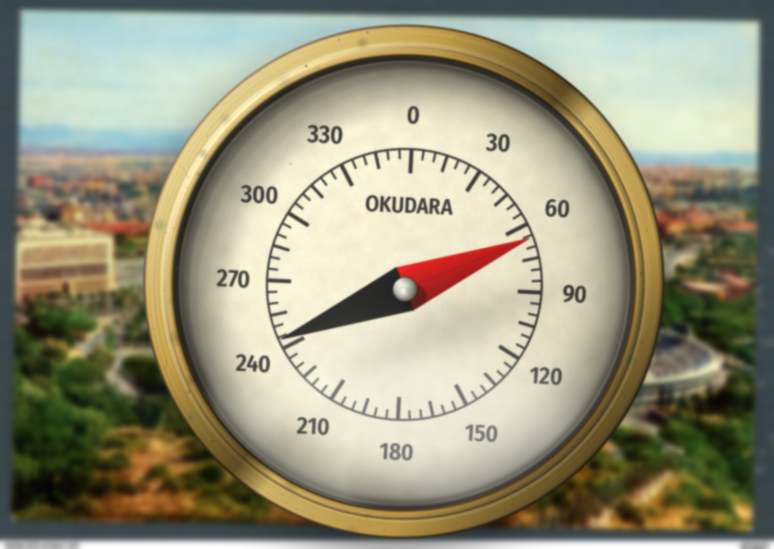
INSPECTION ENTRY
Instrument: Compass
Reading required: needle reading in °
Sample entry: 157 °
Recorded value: 65 °
